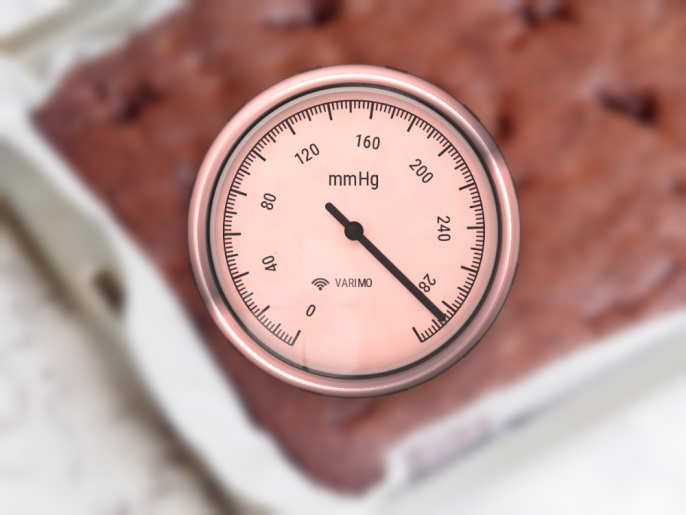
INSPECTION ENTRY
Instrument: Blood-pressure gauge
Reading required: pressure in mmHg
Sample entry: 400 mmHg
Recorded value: 286 mmHg
